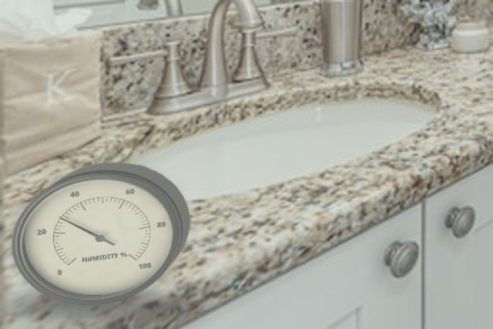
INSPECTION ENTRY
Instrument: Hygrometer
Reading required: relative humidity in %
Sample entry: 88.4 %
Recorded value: 30 %
